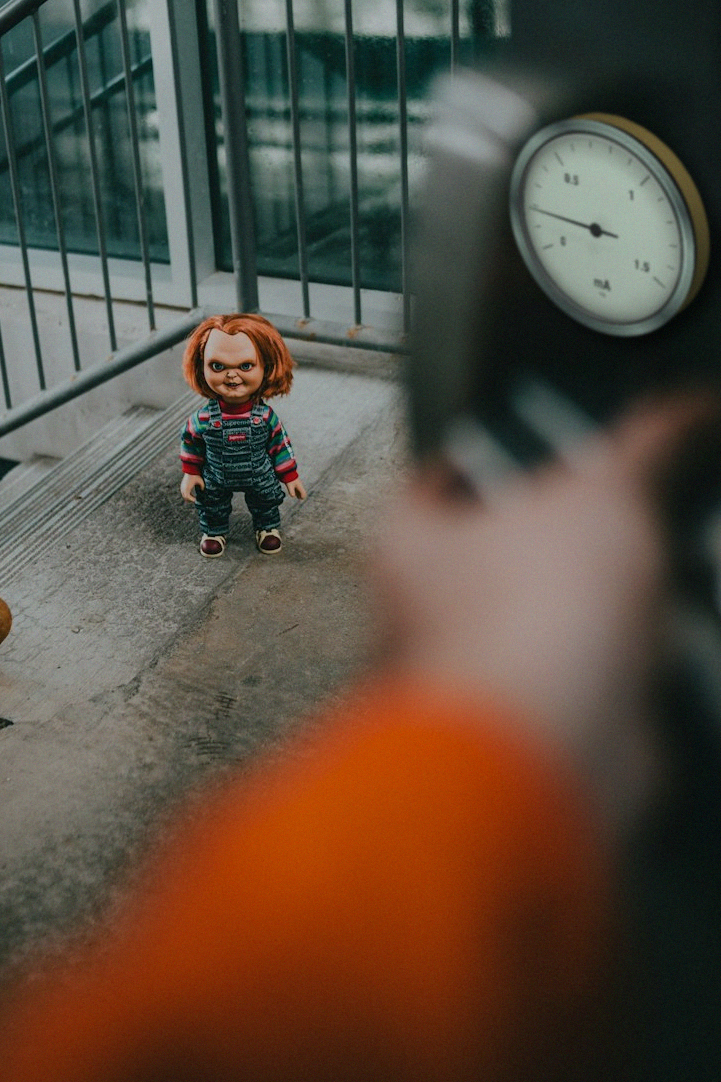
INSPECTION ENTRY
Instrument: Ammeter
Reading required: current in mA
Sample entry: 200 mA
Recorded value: 0.2 mA
